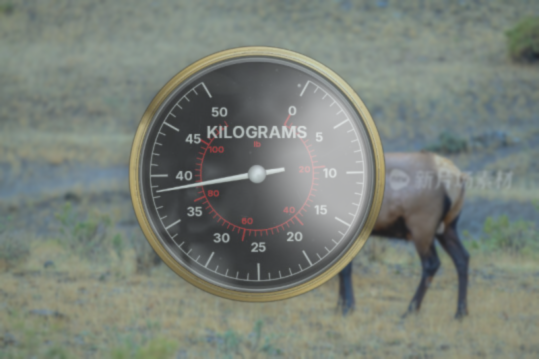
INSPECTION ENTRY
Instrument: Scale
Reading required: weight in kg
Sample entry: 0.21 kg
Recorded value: 38.5 kg
